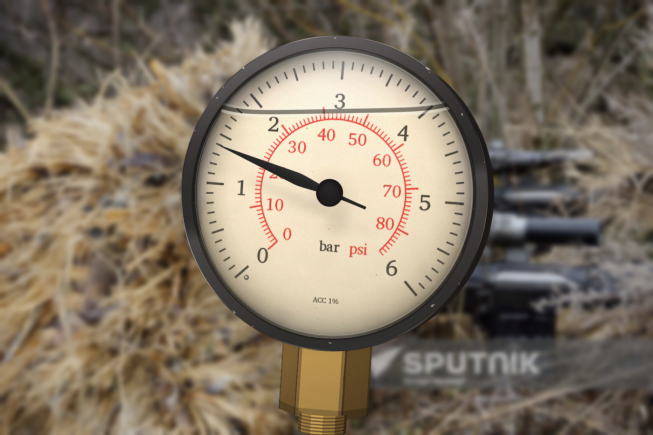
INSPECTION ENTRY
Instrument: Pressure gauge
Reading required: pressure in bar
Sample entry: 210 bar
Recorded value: 1.4 bar
